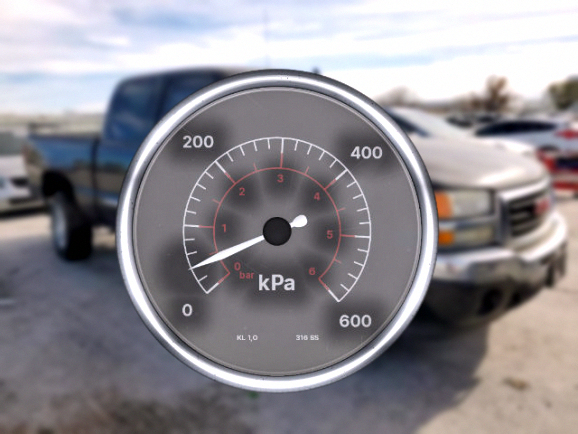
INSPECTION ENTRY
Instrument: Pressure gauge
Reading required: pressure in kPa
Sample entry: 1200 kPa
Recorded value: 40 kPa
